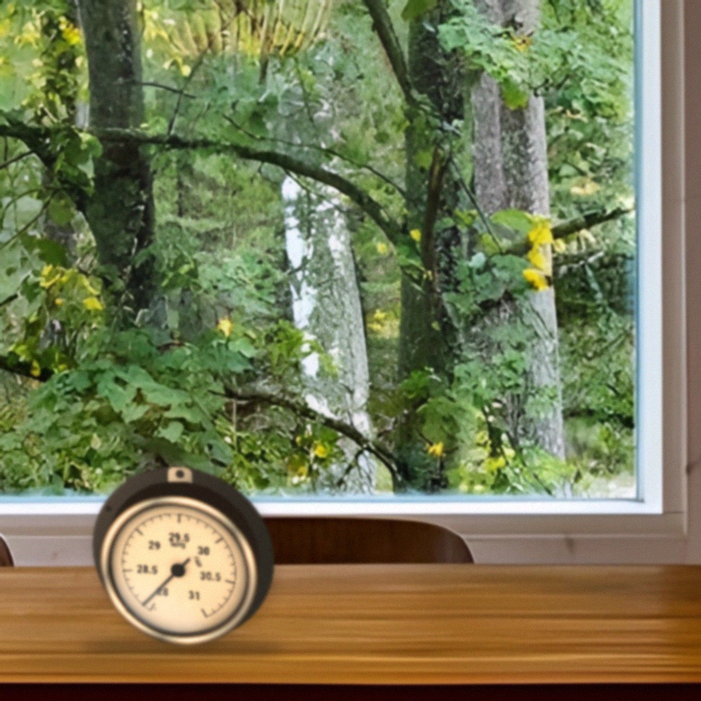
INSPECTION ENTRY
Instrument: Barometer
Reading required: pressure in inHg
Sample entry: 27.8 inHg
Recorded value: 28.1 inHg
